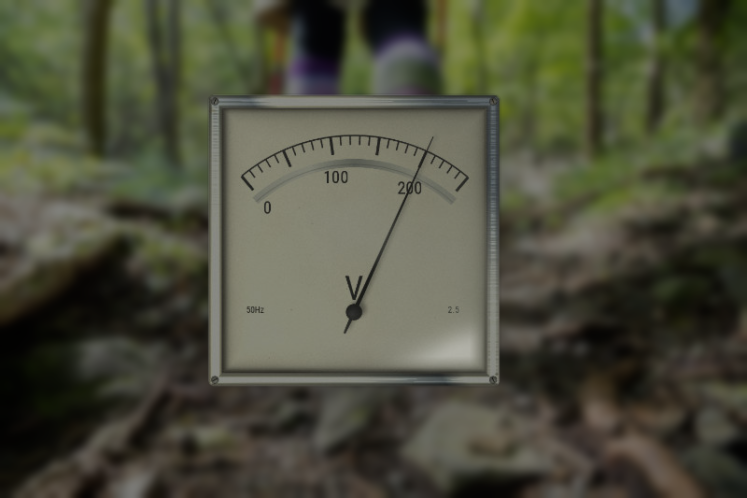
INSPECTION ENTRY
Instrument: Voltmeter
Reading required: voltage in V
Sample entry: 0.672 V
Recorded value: 200 V
